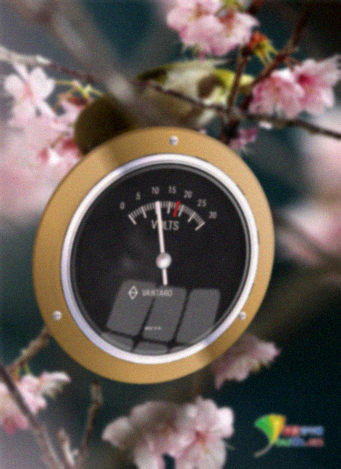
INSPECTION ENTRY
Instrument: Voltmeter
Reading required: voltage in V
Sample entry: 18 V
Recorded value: 10 V
